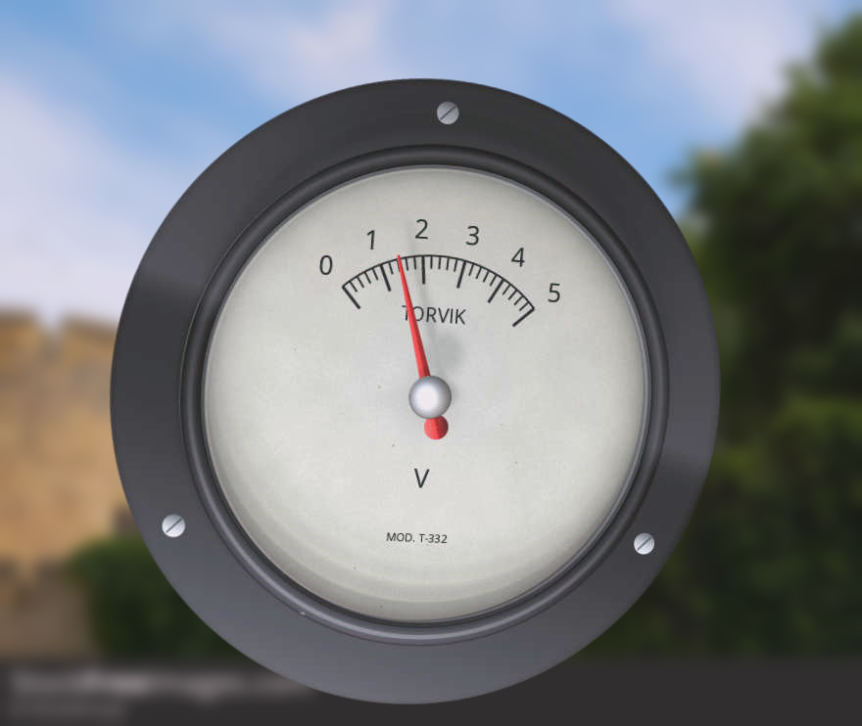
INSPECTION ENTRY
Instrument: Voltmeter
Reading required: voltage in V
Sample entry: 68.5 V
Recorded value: 1.4 V
